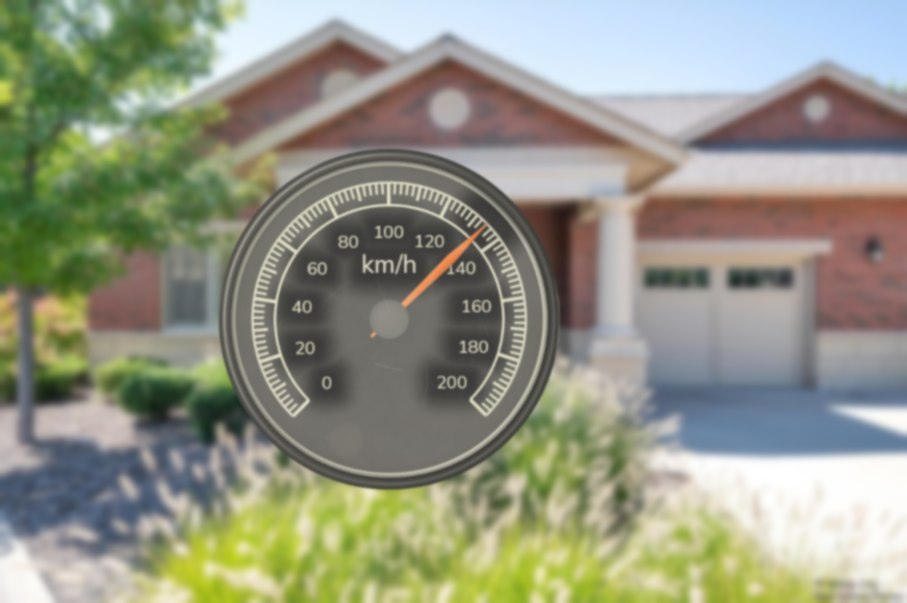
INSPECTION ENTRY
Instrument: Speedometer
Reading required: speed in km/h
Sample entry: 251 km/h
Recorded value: 134 km/h
